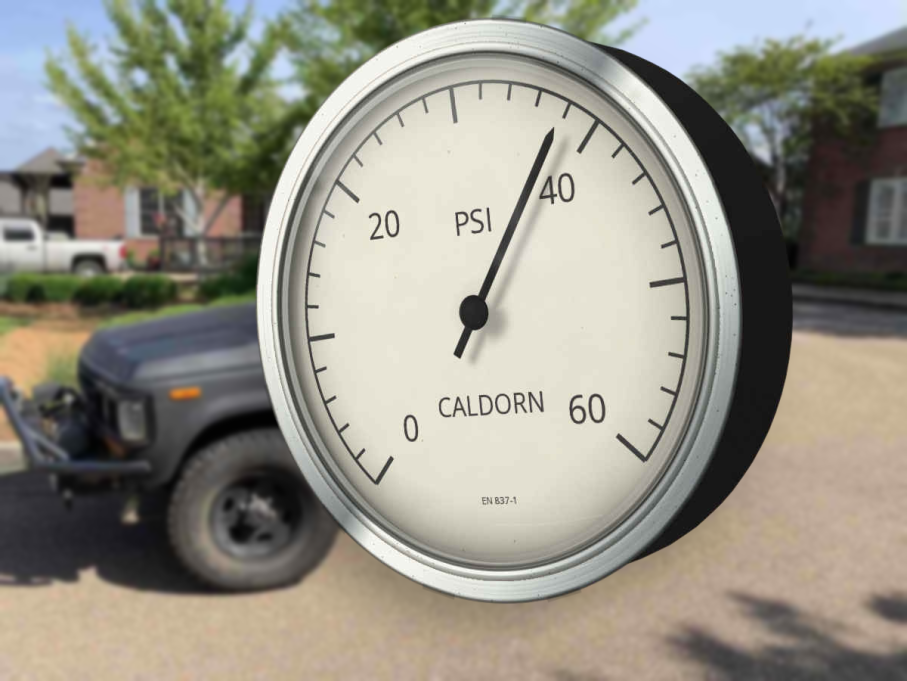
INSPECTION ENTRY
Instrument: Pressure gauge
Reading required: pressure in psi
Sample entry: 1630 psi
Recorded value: 38 psi
